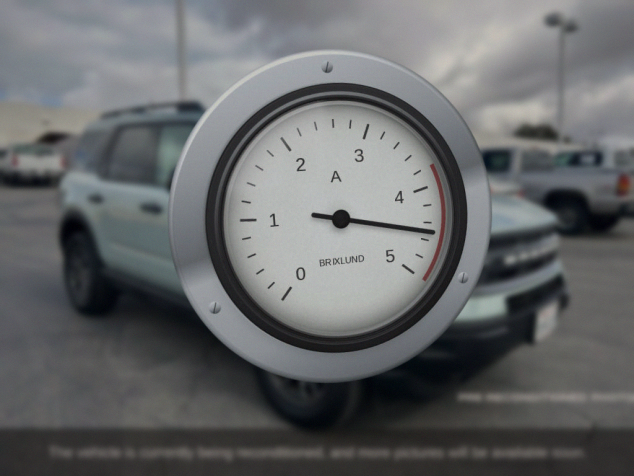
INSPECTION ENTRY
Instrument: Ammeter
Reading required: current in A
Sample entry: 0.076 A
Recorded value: 4.5 A
